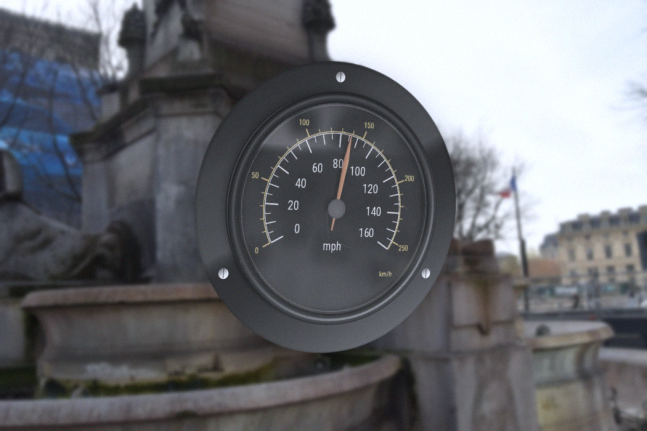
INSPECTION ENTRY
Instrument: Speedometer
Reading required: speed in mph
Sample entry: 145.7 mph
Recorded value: 85 mph
